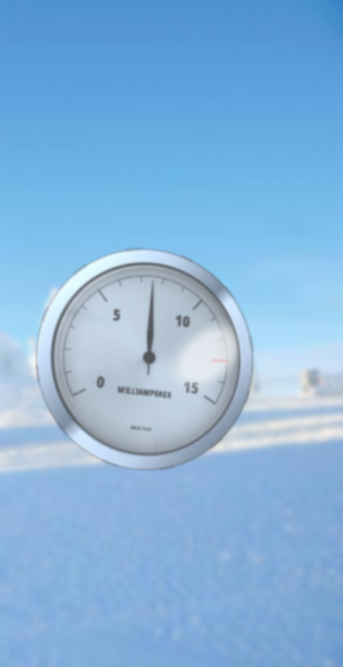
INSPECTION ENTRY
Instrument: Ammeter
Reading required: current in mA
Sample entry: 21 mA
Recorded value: 7.5 mA
